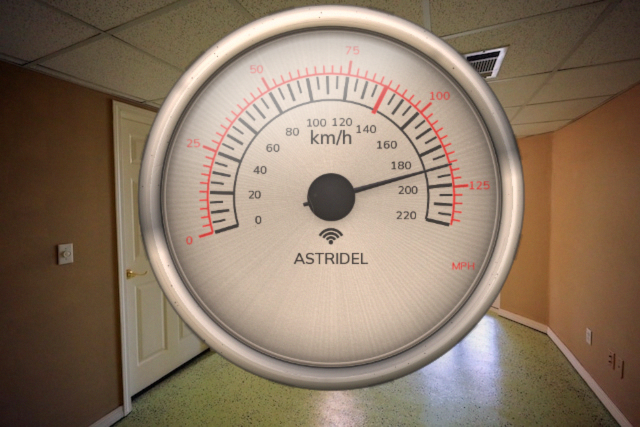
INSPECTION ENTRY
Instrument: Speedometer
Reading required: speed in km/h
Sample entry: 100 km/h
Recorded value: 190 km/h
